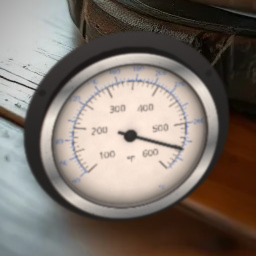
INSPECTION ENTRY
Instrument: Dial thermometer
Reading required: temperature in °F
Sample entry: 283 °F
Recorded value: 550 °F
